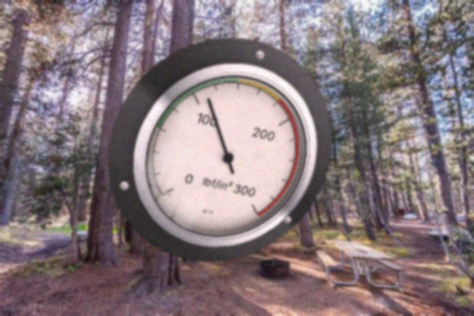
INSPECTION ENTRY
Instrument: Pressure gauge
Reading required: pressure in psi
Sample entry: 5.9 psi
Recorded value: 110 psi
